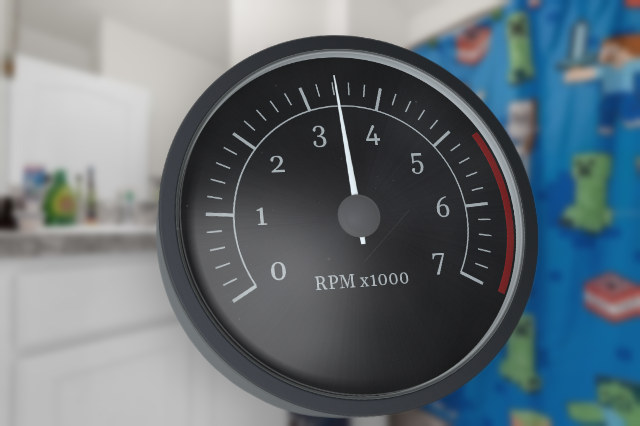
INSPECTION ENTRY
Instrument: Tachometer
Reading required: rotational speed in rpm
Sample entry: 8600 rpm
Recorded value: 3400 rpm
